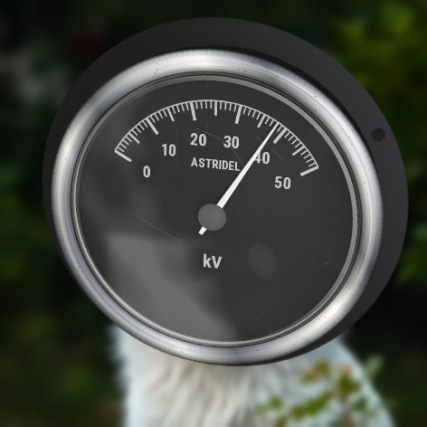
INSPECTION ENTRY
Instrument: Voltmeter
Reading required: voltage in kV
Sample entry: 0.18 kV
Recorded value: 38 kV
